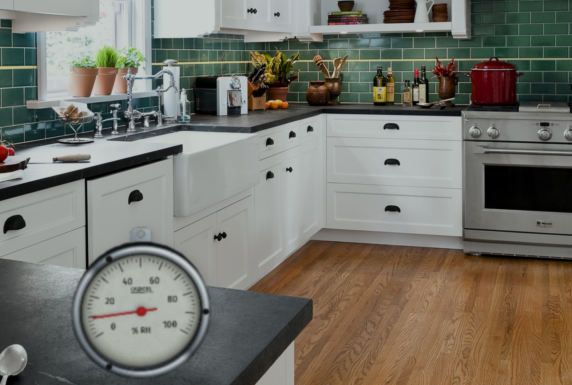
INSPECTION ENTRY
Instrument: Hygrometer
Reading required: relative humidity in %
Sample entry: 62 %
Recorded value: 10 %
